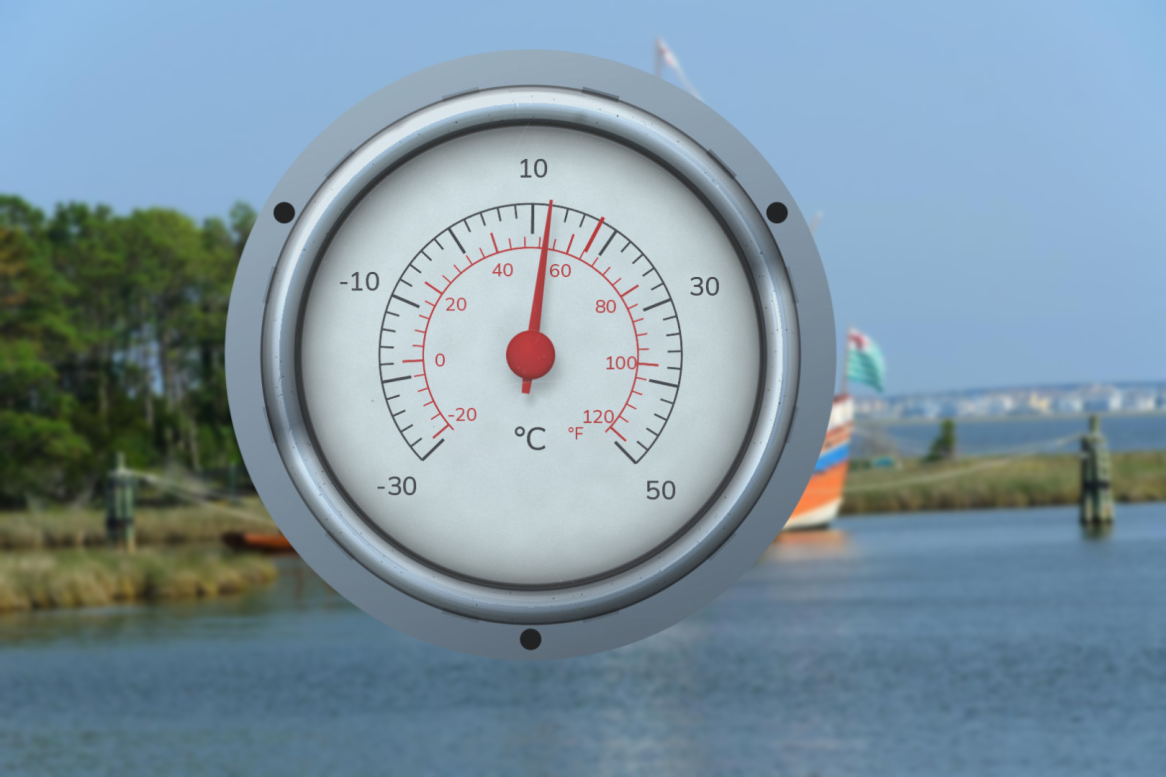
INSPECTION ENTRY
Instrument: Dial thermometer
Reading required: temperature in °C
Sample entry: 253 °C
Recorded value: 12 °C
